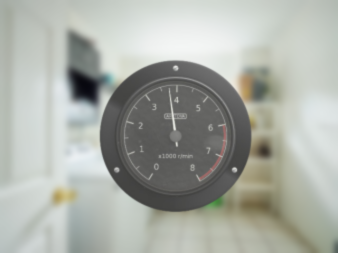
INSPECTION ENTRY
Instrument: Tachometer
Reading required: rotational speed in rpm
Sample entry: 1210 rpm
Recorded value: 3750 rpm
